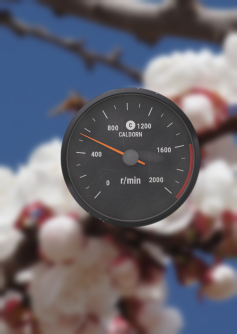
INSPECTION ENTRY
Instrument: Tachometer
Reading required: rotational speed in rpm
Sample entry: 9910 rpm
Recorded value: 550 rpm
